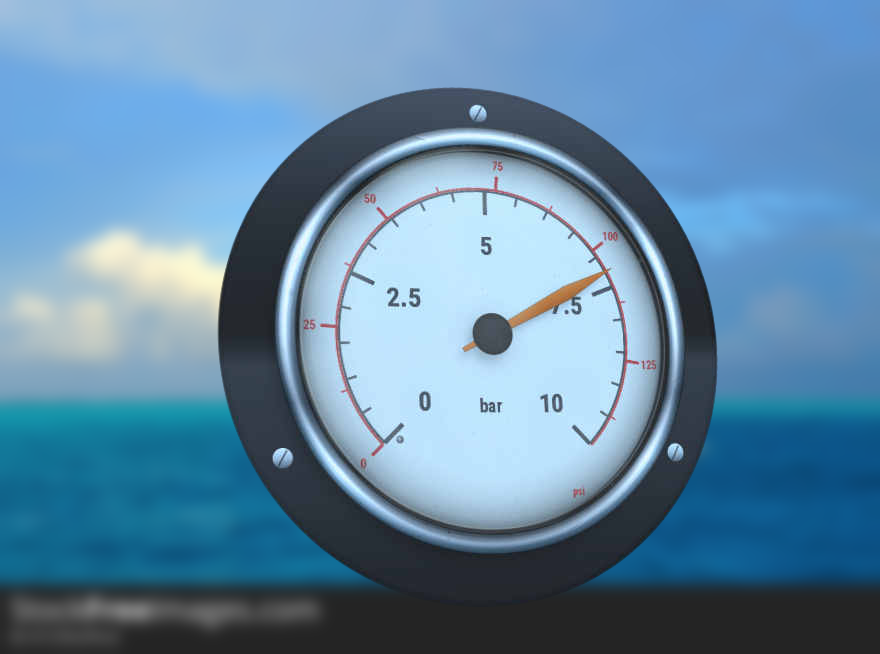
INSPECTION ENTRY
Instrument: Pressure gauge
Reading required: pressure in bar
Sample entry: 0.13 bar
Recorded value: 7.25 bar
